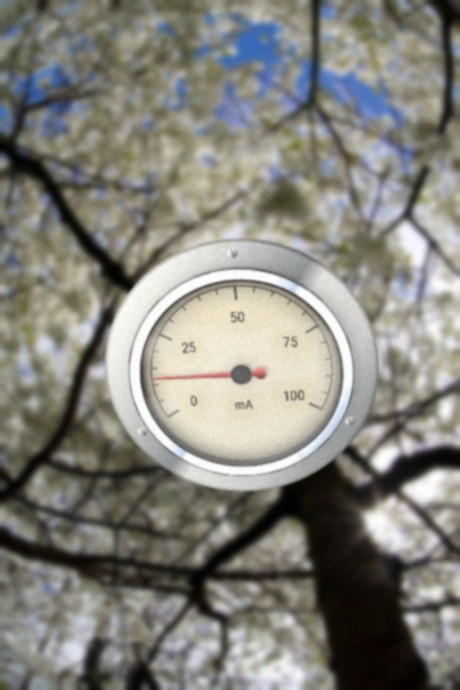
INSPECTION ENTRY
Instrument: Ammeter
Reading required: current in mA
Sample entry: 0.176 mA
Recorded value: 12.5 mA
